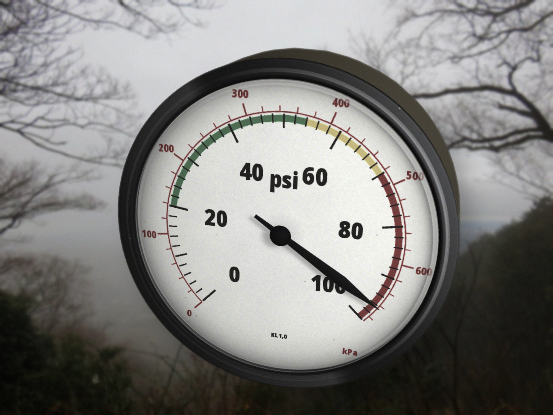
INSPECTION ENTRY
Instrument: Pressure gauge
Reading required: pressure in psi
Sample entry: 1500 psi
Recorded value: 96 psi
